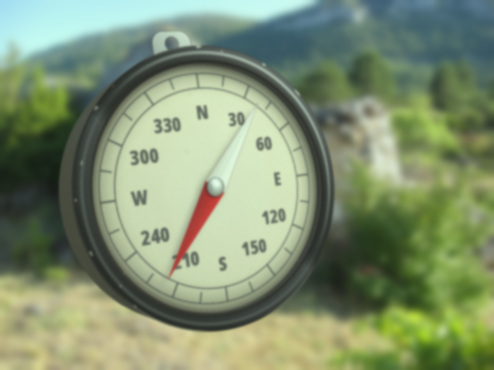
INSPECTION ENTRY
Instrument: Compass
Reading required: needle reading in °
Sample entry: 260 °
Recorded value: 217.5 °
